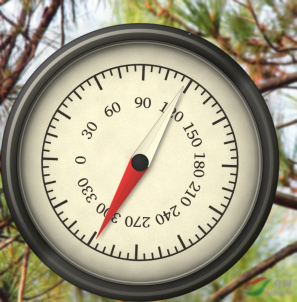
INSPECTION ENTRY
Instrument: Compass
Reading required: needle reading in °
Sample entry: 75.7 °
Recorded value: 297.5 °
